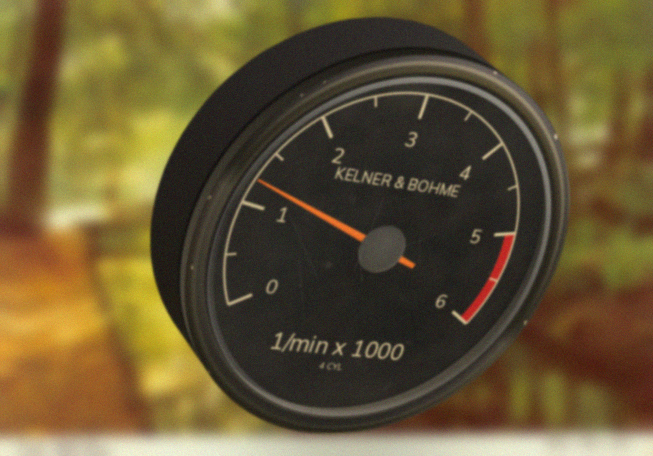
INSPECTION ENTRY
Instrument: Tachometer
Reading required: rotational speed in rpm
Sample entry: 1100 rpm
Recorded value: 1250 rpm
